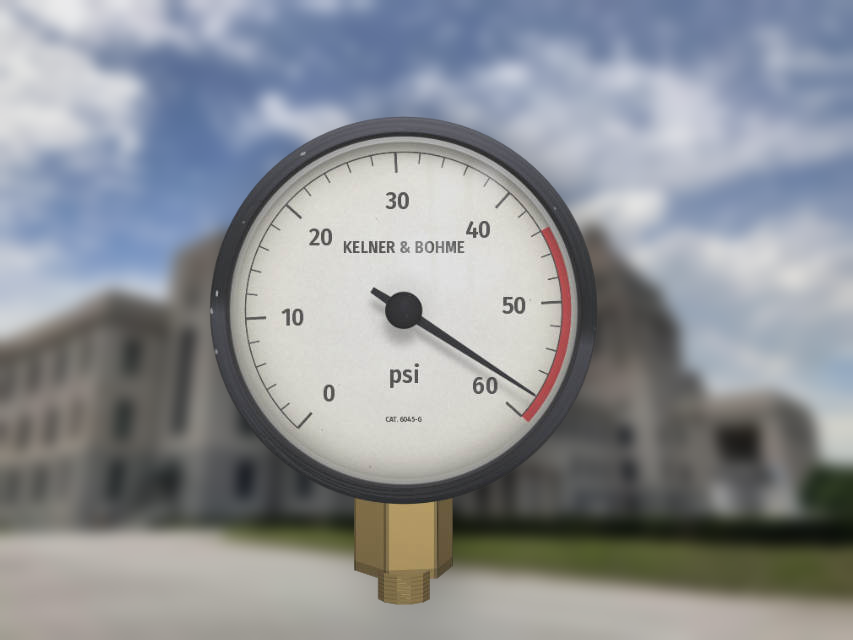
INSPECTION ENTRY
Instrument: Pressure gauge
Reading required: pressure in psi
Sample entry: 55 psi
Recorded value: 58 psi
